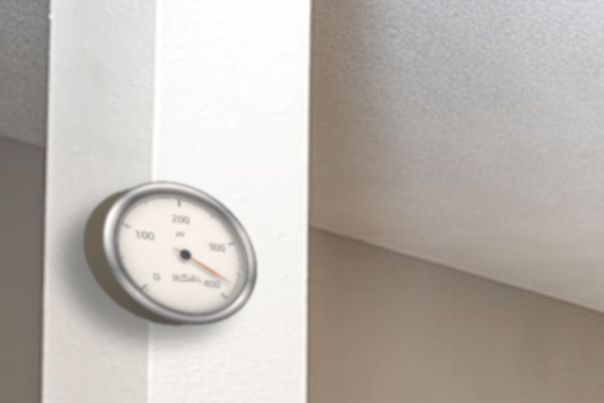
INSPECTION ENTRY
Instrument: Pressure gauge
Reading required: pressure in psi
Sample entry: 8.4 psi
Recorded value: 375 psi
